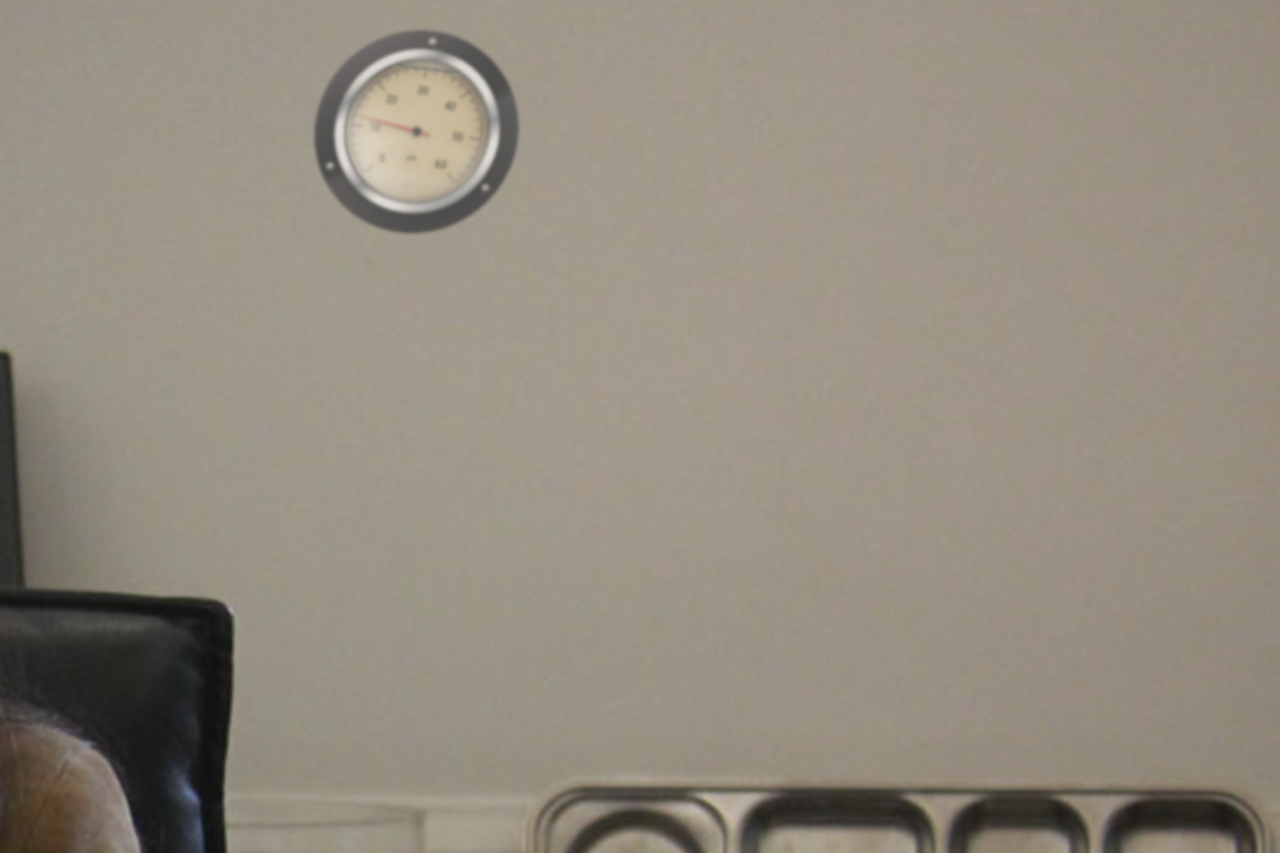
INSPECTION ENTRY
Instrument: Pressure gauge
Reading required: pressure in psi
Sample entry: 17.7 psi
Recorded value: 12 psi
